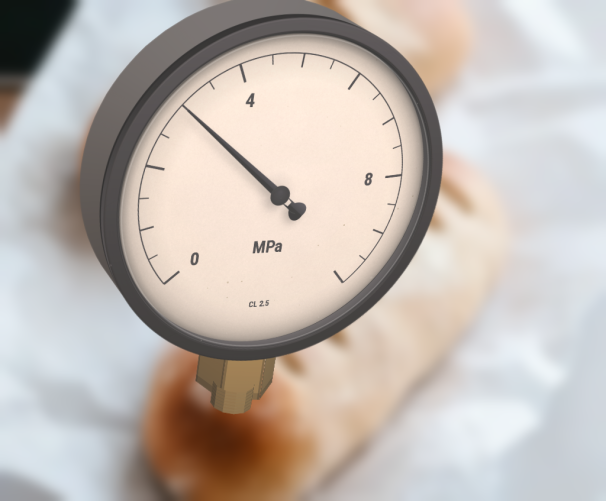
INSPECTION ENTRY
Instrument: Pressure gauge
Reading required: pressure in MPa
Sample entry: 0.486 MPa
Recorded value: 3 MPa
